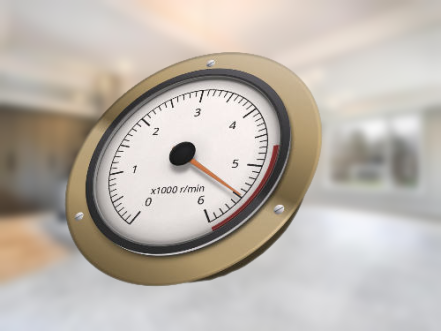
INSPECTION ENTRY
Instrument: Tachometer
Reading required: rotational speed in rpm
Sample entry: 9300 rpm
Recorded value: 5500 rpm
